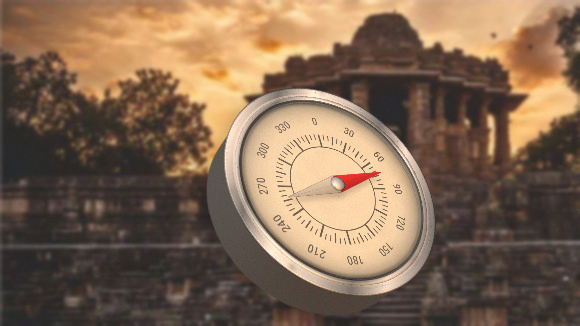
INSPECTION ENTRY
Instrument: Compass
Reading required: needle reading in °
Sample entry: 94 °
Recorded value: 75 °
